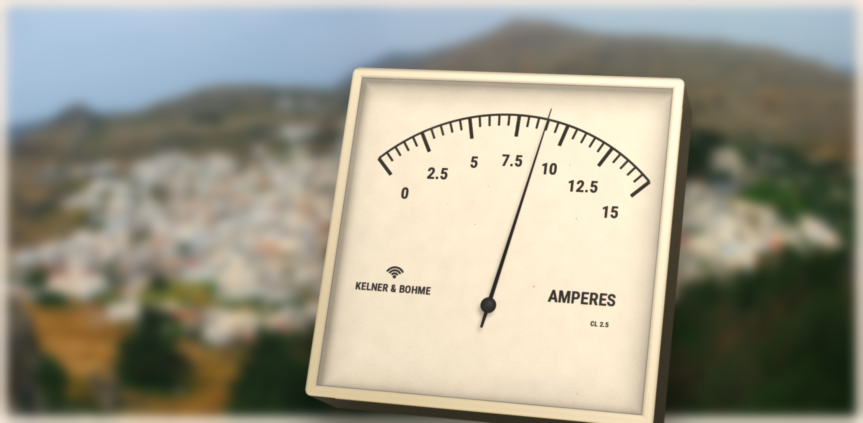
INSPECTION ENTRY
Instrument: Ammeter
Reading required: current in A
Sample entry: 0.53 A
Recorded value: 9 A
